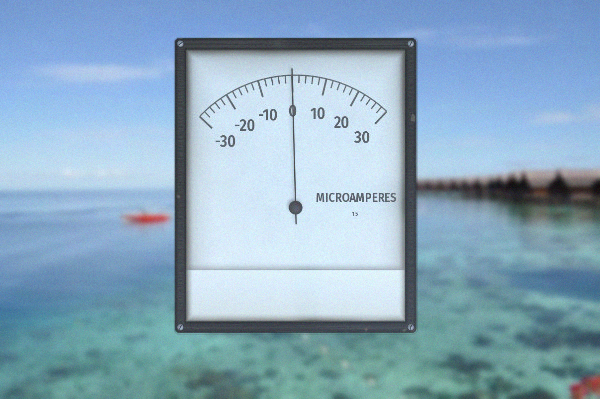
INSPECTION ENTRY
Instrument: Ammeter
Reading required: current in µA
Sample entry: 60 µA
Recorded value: 0 µA
